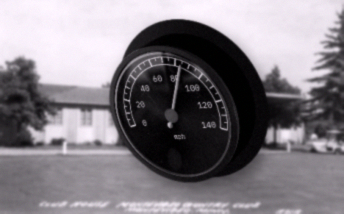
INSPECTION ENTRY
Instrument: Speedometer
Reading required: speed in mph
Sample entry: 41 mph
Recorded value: 85 mph
